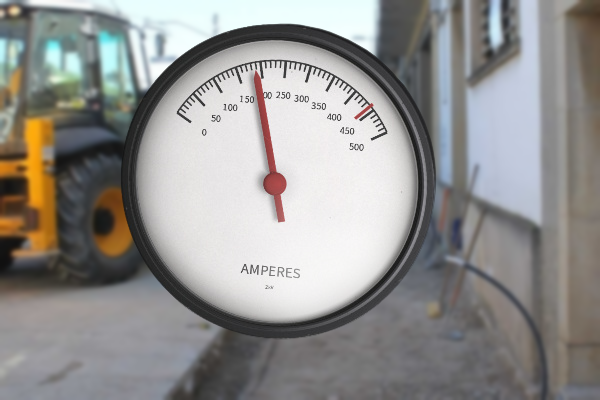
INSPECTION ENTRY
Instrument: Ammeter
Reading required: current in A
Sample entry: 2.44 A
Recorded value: 190 A
